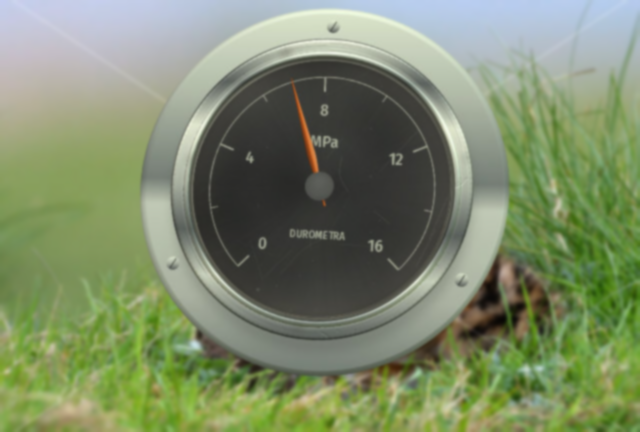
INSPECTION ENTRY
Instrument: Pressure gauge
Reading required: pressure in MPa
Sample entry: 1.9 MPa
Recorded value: 7 MPa
